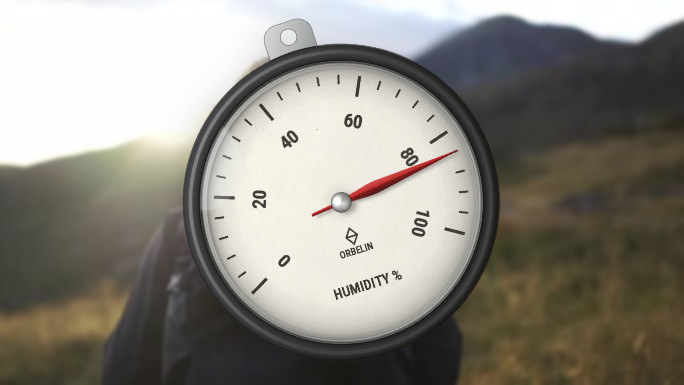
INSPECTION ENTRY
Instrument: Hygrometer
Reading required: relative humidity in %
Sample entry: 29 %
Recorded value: 84 %
